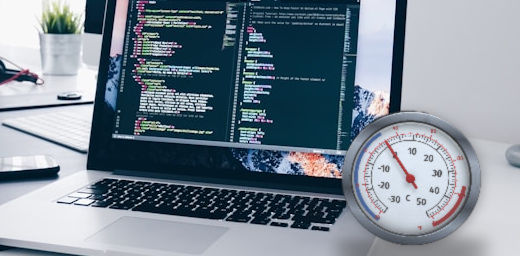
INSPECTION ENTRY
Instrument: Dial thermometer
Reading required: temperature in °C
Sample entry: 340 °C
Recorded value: 0 °C
